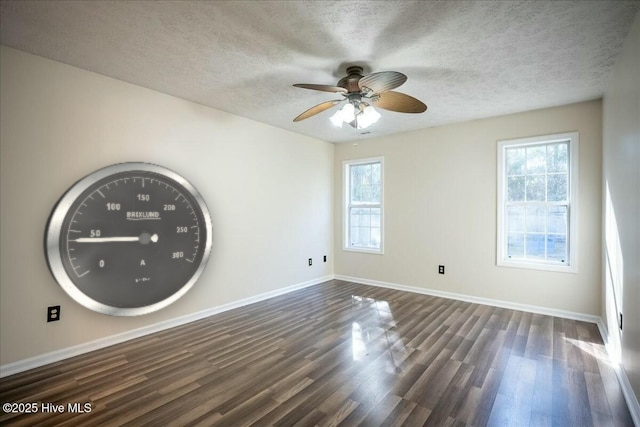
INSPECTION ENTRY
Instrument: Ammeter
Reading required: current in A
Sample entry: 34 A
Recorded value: 40 A
